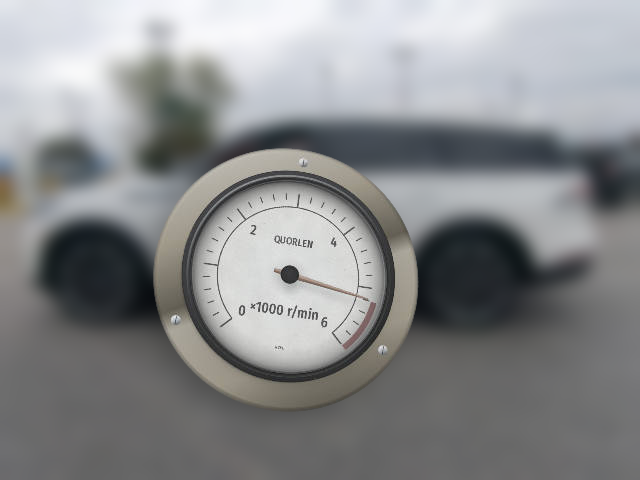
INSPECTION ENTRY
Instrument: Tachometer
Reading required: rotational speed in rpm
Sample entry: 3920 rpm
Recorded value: 5200 rpm
